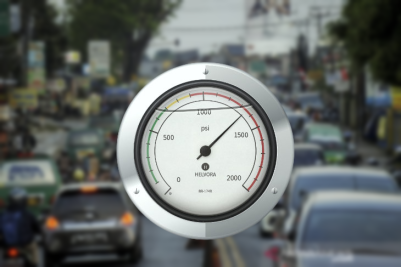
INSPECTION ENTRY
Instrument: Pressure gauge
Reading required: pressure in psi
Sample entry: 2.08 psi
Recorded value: 1350 psi
